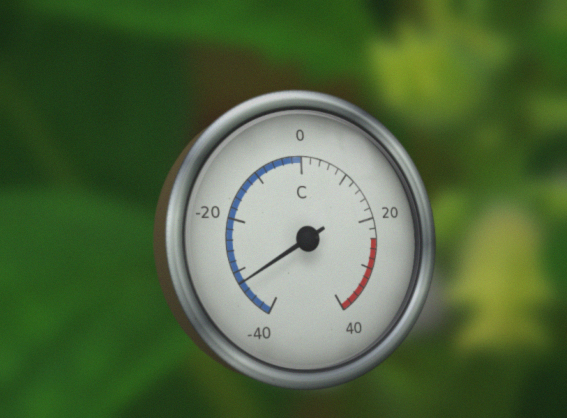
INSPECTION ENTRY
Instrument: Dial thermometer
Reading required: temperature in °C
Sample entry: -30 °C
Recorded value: -32 °C
